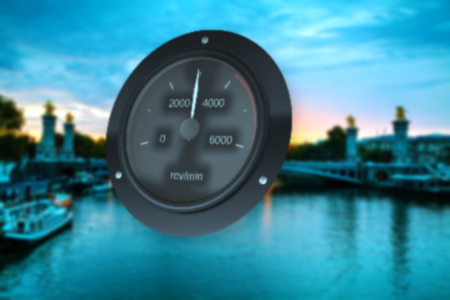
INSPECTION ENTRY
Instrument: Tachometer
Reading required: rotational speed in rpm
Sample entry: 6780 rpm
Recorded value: 3000 rpm
